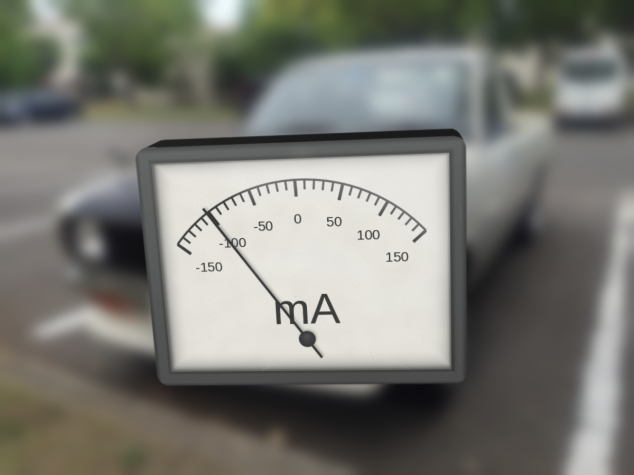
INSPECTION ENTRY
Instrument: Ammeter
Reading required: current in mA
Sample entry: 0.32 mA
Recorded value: -100 mA
